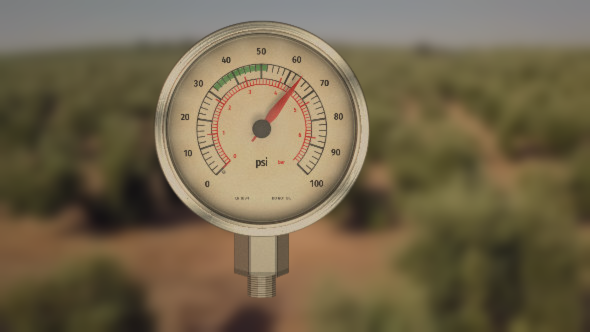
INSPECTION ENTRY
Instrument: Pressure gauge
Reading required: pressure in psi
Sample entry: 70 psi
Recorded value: 64 psi
